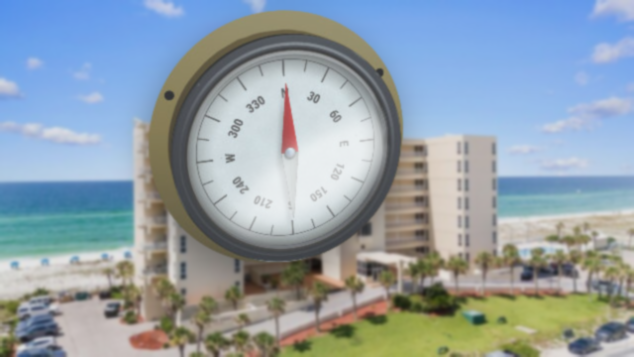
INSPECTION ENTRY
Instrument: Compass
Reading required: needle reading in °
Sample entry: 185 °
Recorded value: 0 °
